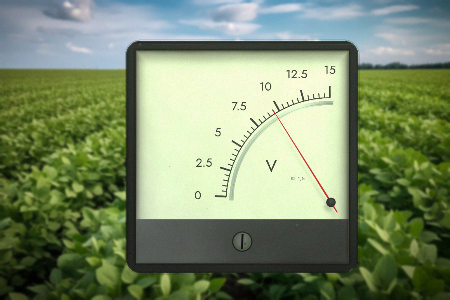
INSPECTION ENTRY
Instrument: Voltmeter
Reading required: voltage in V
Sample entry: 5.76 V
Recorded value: 9.5 V
